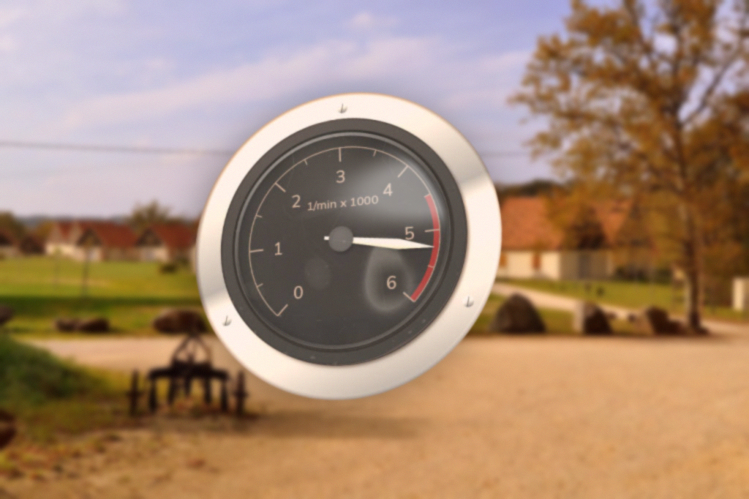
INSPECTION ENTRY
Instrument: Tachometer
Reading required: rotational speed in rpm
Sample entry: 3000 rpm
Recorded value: 5250 rpm
